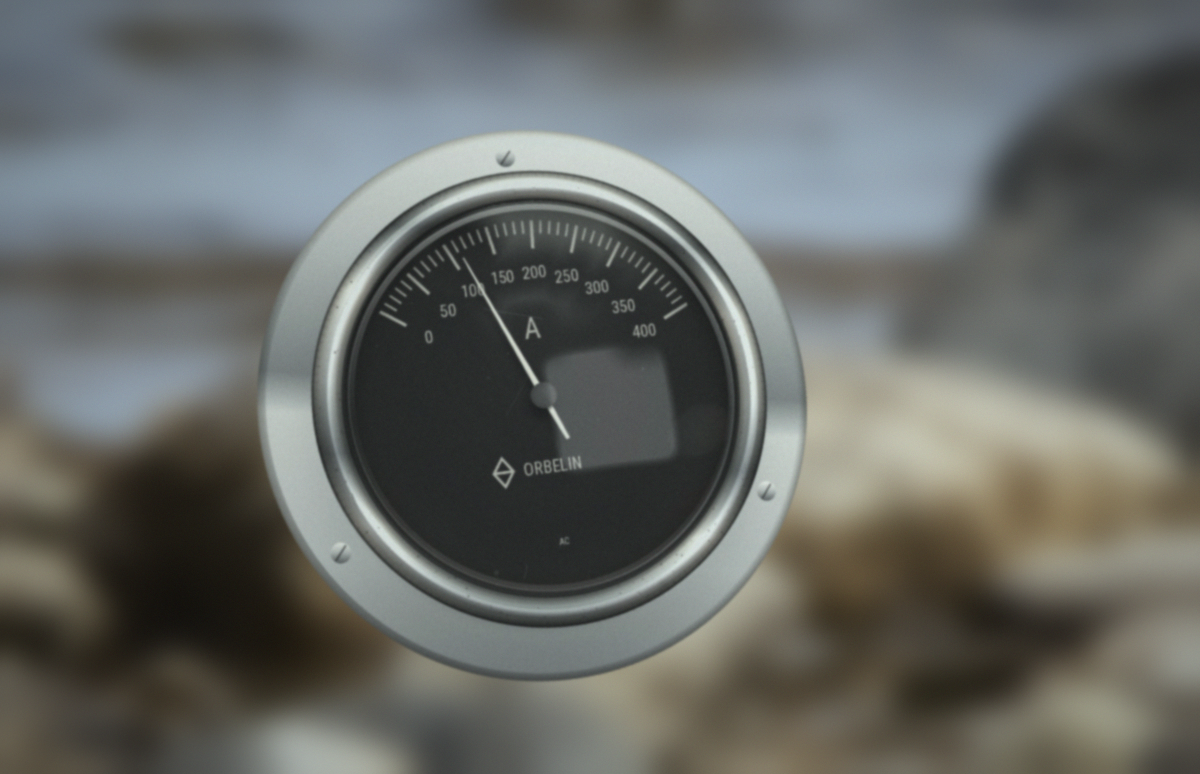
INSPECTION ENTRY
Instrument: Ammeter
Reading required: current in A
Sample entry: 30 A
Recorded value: 110 A
